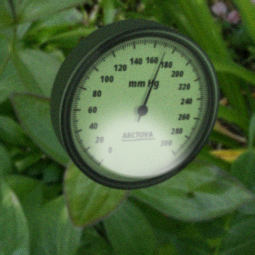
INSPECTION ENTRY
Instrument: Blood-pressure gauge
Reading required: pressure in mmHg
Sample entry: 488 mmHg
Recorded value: 170 mmHg
